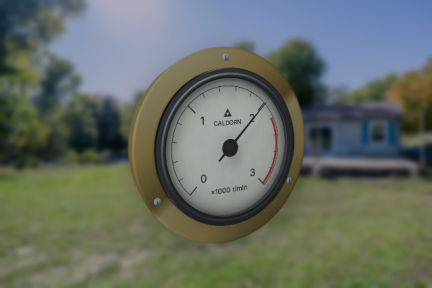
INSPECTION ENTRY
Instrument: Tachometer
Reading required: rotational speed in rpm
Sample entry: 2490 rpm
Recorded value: 2000 rpm
